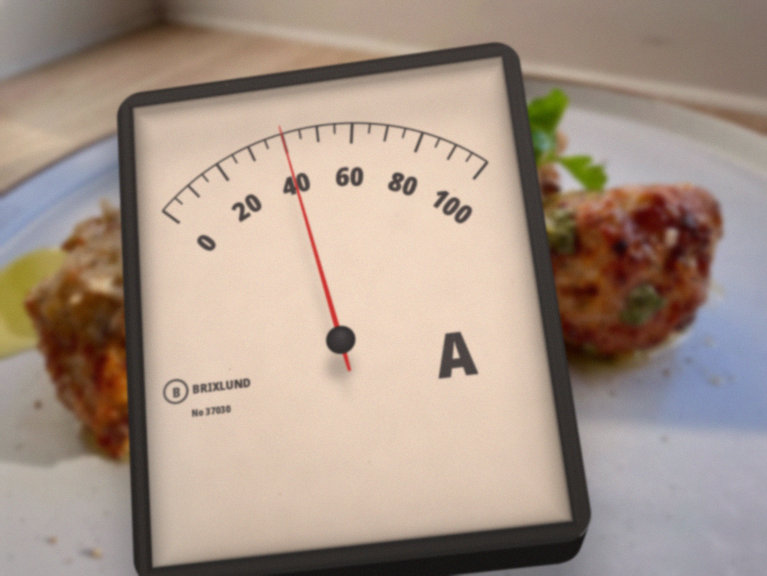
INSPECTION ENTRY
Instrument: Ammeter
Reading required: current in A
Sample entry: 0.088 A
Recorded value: 40 A
